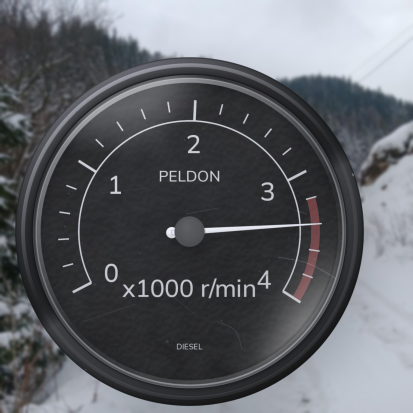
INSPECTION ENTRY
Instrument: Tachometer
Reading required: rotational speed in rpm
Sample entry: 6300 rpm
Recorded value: 3400 rpm
